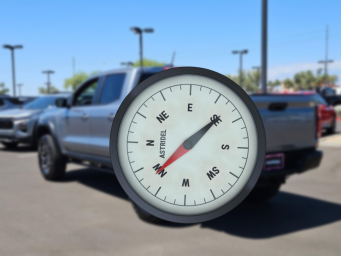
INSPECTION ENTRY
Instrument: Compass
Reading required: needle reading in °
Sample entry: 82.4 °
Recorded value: 315 °
